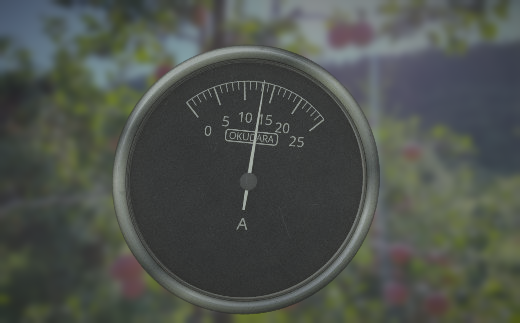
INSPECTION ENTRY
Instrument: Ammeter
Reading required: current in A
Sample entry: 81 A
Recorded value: 13 A
